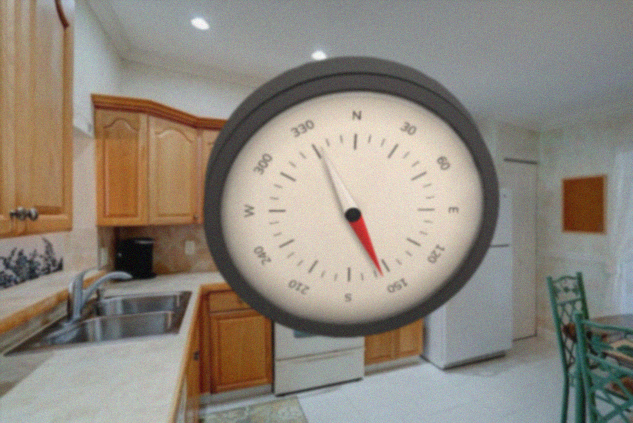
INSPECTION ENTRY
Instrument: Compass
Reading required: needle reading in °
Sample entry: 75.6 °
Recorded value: 155 °
